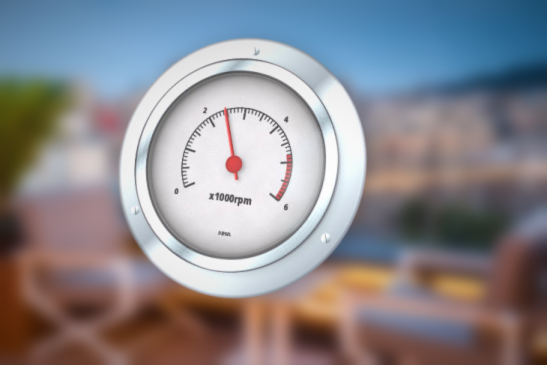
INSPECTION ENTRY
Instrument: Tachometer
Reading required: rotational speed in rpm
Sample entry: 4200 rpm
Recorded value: 2500 rpm
